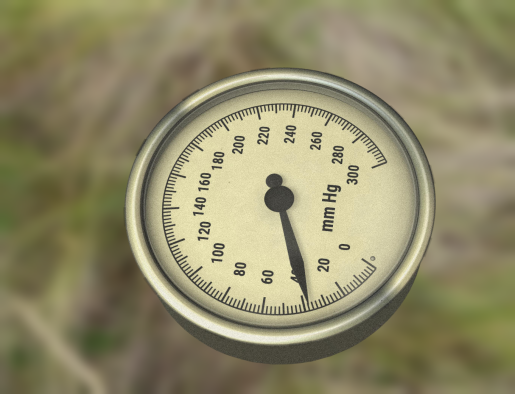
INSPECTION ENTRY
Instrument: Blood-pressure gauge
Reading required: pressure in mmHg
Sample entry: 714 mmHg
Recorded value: 38 mmHg
